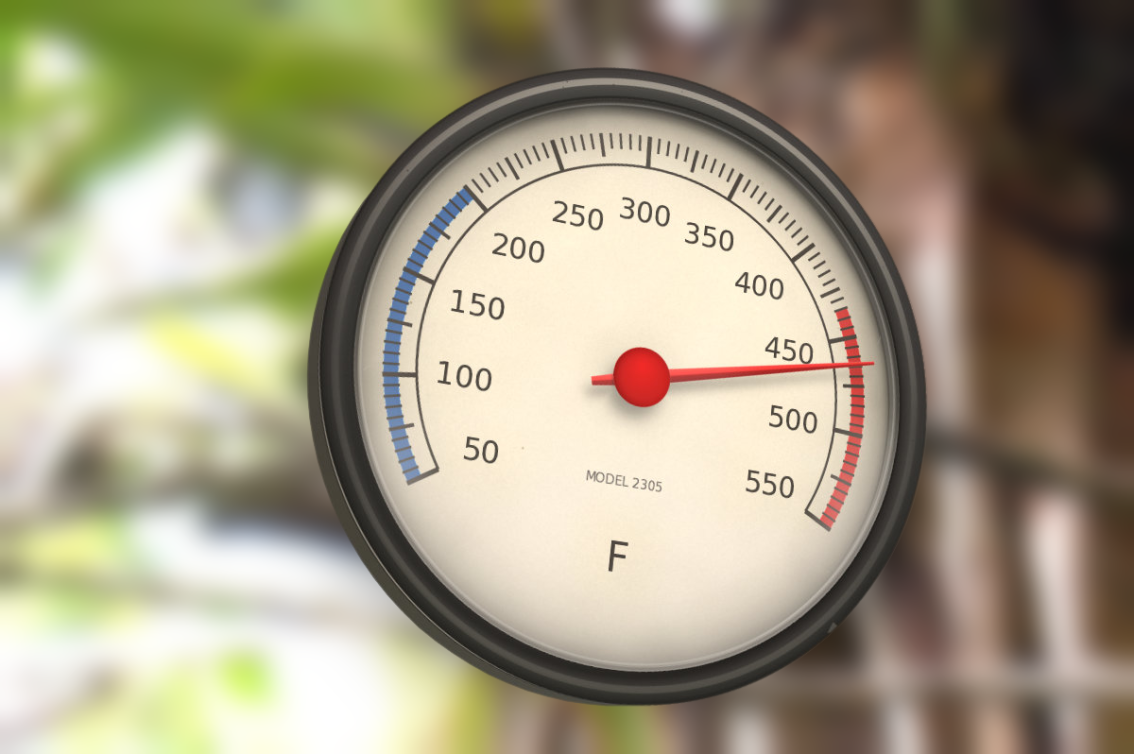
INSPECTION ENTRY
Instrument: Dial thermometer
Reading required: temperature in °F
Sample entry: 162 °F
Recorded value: 465 °F
